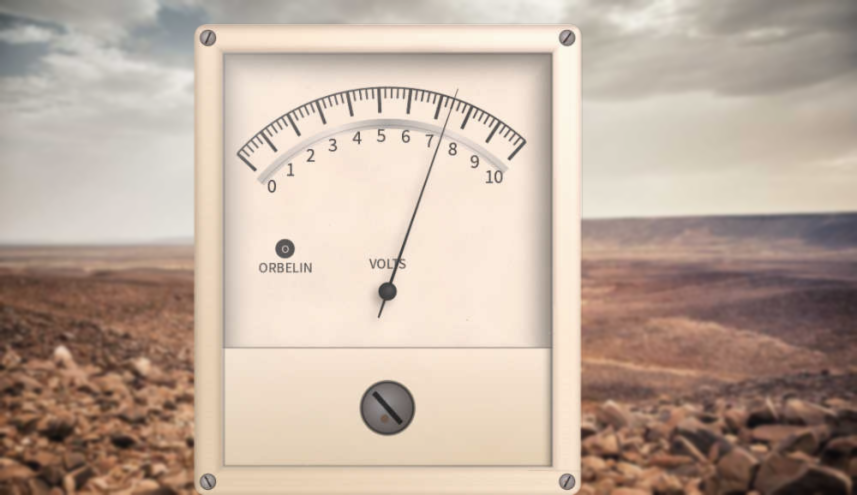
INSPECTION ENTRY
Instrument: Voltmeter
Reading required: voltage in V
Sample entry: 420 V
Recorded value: 7.4 V
